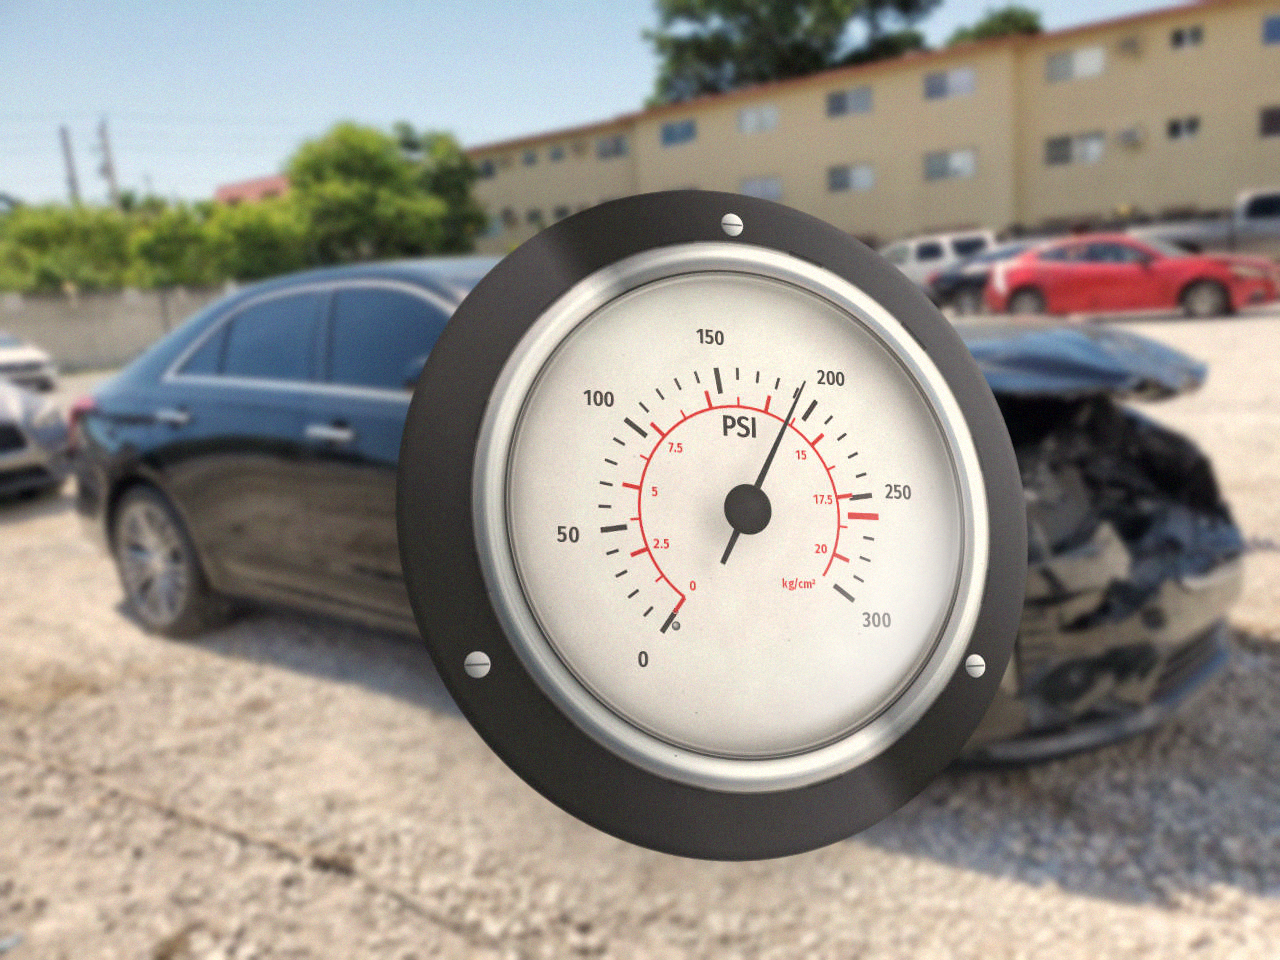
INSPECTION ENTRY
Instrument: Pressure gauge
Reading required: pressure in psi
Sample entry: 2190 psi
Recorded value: 190 psi
